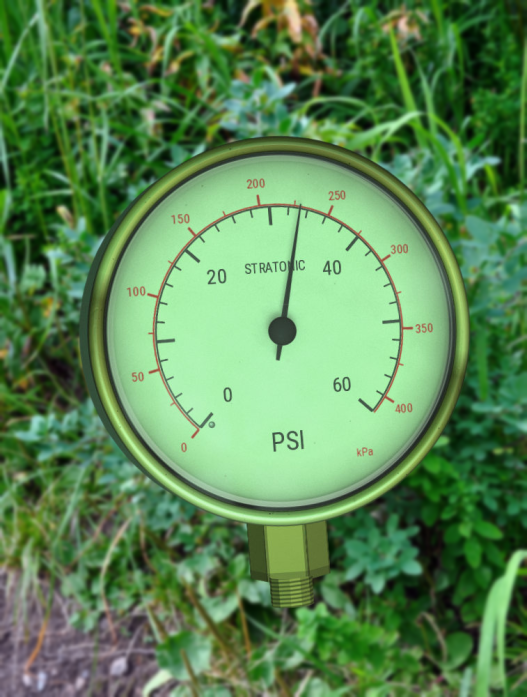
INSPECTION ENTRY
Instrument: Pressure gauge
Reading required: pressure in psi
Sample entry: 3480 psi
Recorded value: 33 psi
